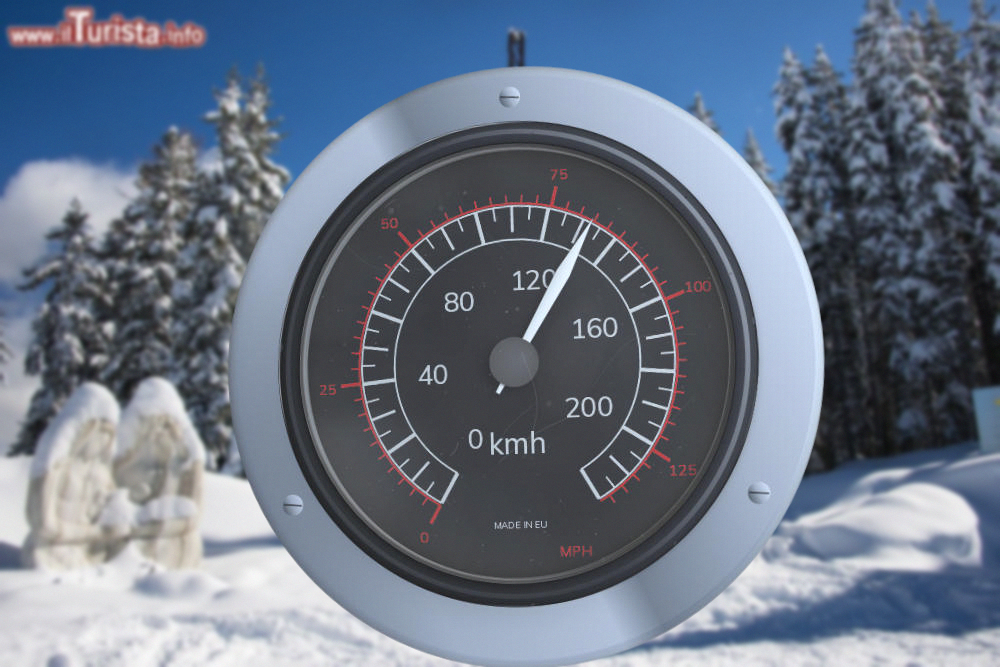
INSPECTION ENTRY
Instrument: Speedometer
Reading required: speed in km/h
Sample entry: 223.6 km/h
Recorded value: 132.5 km/h
